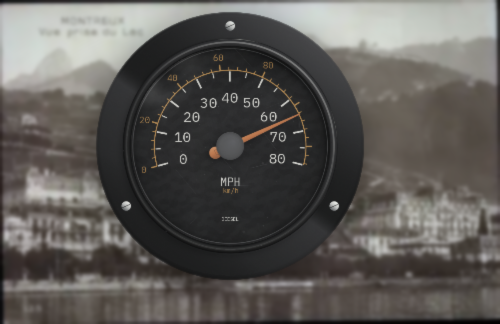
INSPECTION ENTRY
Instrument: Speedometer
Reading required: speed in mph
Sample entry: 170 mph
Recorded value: 65 mph
